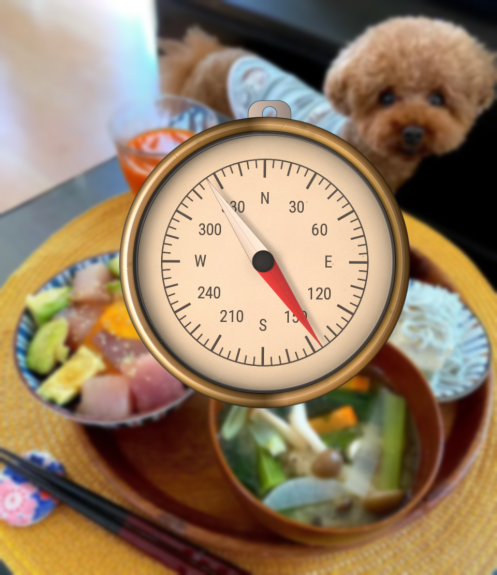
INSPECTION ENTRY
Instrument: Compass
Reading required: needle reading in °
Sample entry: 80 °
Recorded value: 145 °
